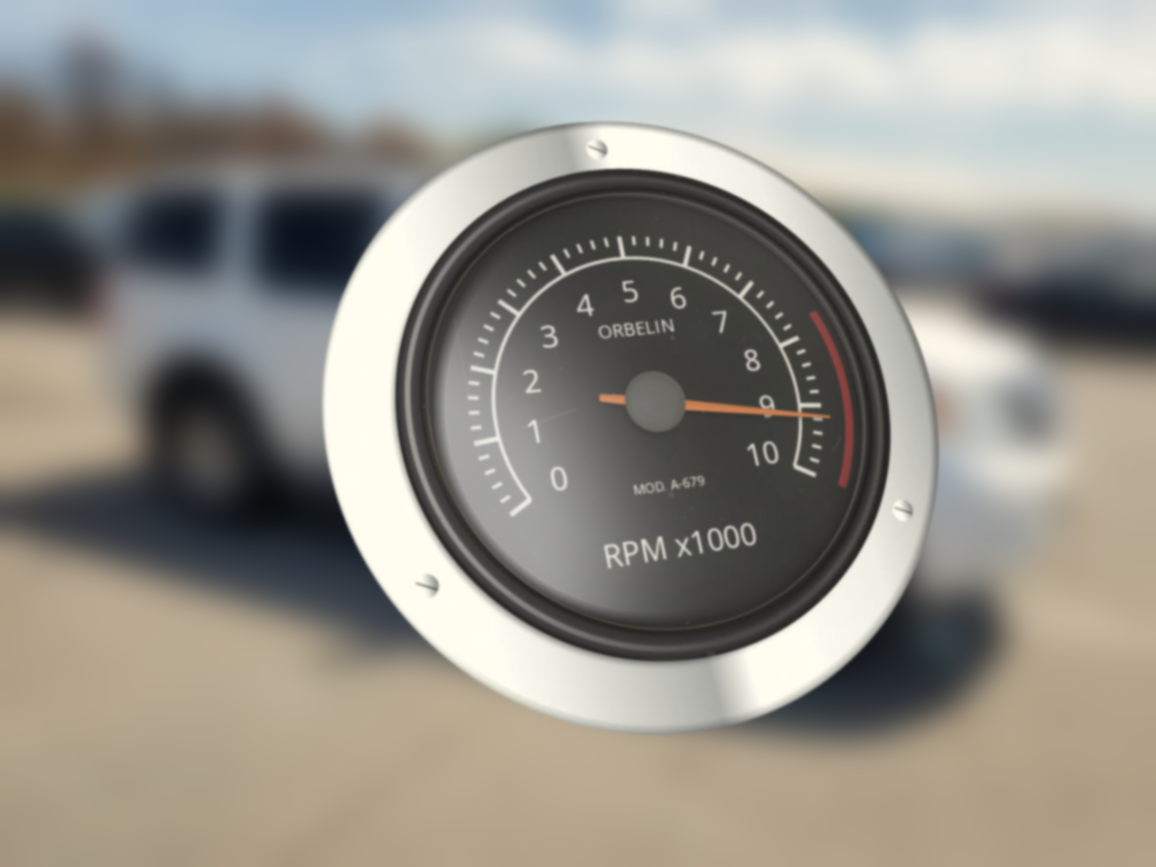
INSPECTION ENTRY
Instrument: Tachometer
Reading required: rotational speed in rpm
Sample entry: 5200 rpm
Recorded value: 9200 rpm
